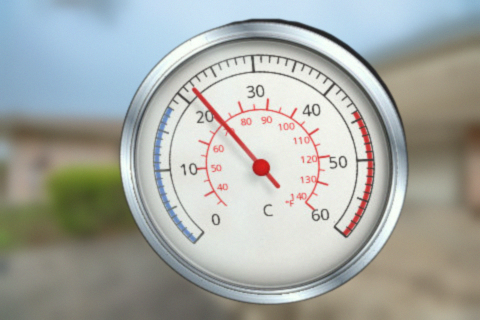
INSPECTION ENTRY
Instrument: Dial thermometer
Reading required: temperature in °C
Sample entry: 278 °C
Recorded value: 22 °C
